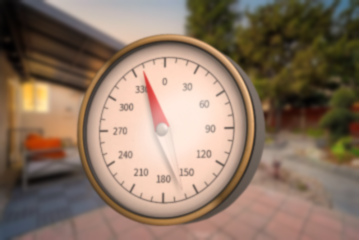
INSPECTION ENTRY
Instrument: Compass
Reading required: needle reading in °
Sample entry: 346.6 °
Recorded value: 340 °
